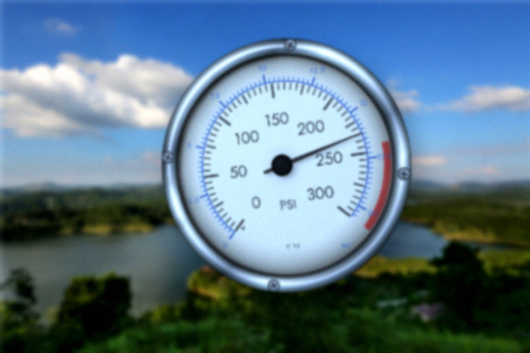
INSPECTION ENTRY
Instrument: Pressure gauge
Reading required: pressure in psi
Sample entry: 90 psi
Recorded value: 235 psi
